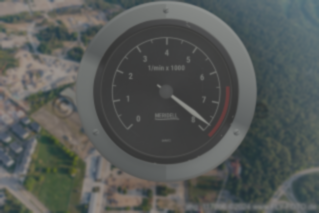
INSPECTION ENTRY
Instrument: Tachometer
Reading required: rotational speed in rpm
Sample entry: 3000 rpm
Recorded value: 7750 rpm
